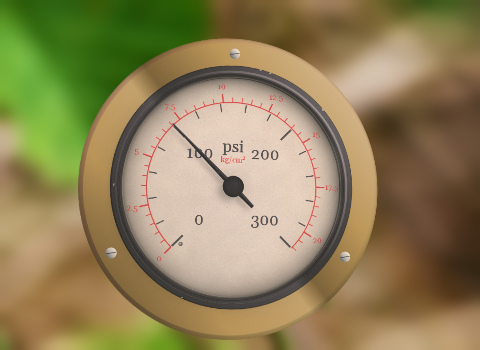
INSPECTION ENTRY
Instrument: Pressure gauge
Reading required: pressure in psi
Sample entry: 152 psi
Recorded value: 100 psi
